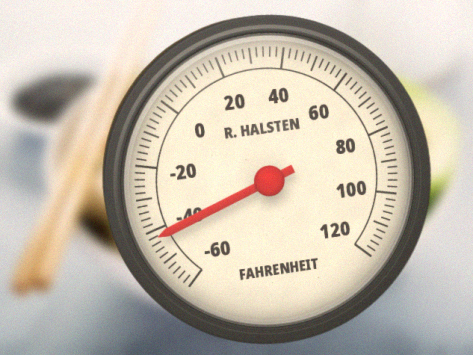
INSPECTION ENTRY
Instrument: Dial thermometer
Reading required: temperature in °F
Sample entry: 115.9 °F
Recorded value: -42 °F
